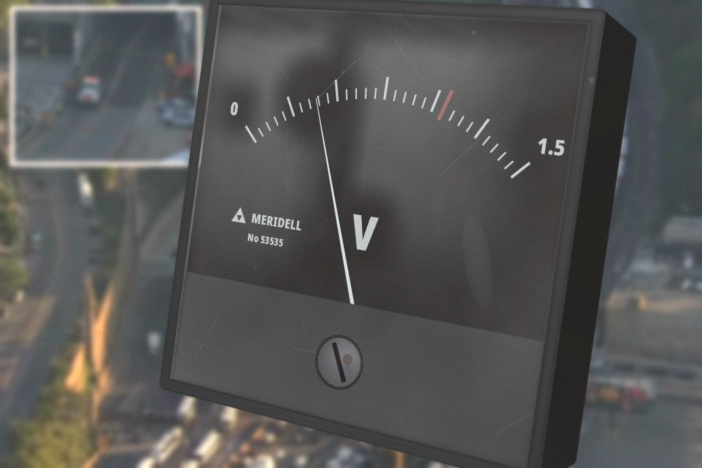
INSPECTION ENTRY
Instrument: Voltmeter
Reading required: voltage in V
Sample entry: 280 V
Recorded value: 0.4 V
